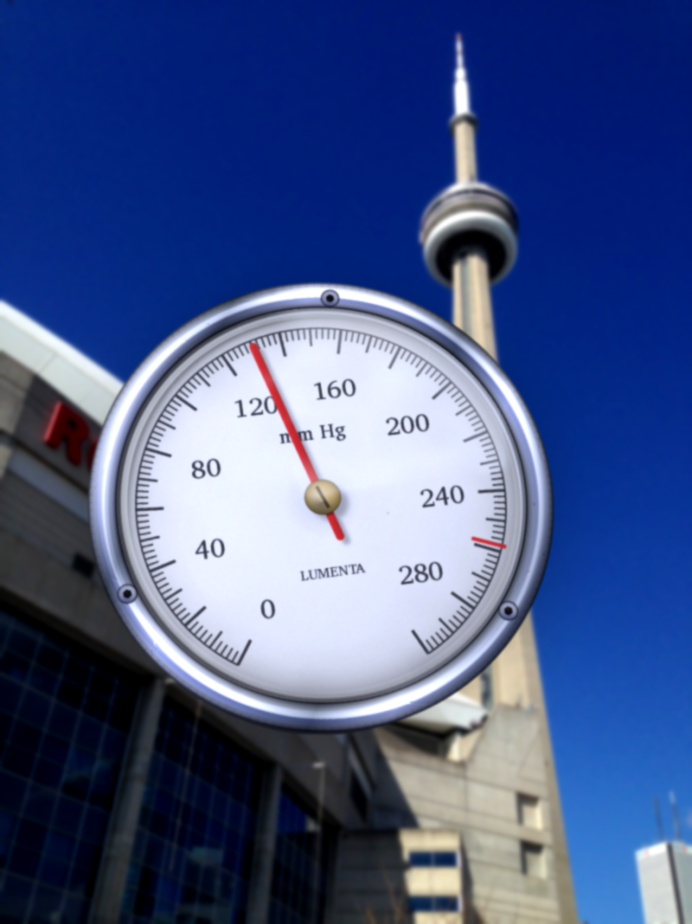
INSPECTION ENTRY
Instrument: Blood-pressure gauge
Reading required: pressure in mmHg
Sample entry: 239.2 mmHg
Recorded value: 130 mmHg
